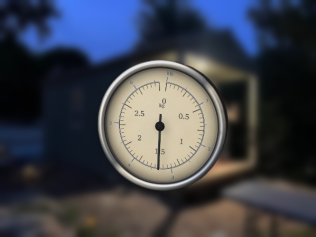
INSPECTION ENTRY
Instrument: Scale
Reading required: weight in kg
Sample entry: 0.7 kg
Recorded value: 1.5 kg
